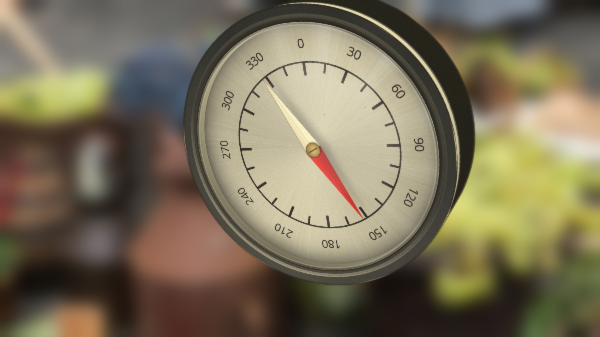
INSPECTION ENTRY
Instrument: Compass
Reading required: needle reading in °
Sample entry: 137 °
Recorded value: 150 °
